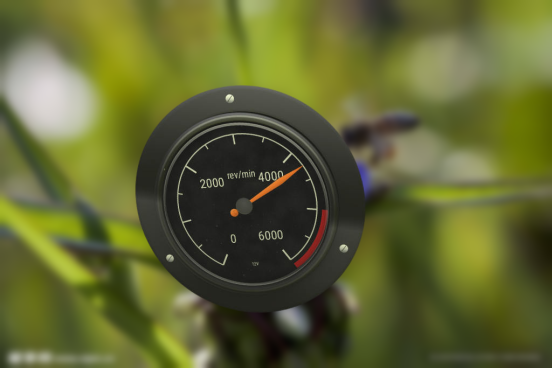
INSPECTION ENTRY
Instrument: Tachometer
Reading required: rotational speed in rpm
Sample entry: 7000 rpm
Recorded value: 4250 rpm
